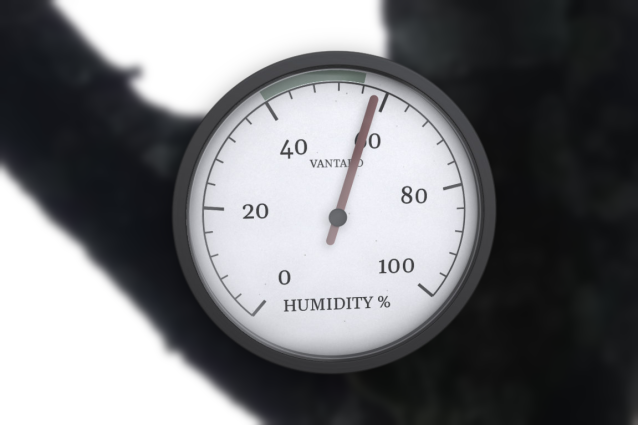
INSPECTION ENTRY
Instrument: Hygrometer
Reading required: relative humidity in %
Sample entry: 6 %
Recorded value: 58 %
